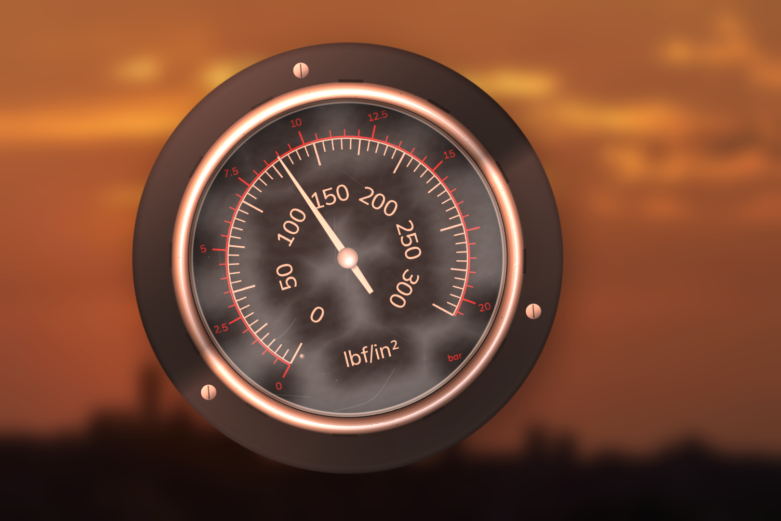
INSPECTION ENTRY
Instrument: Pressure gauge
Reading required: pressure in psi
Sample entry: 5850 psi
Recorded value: 130 psi
